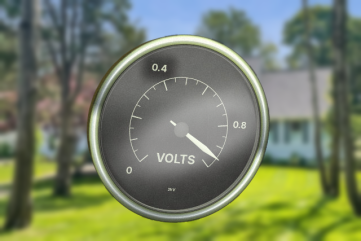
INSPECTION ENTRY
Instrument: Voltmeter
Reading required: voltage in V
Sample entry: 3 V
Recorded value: 0.95 V
